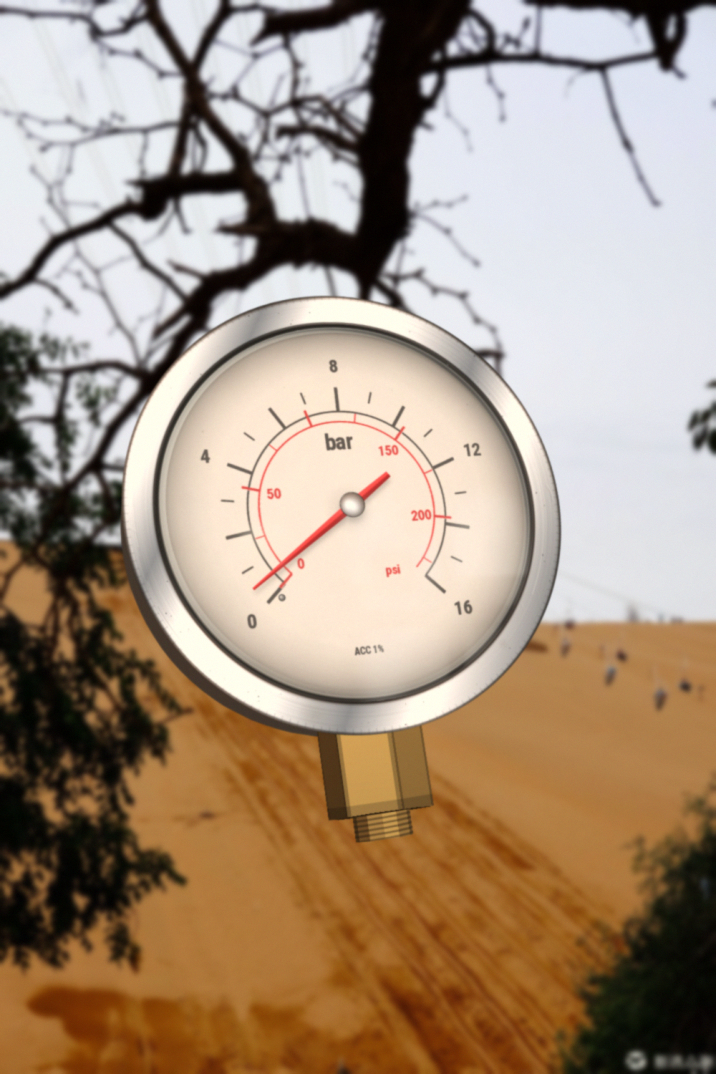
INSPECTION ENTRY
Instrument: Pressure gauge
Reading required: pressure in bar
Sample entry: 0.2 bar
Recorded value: 0.5 bar
